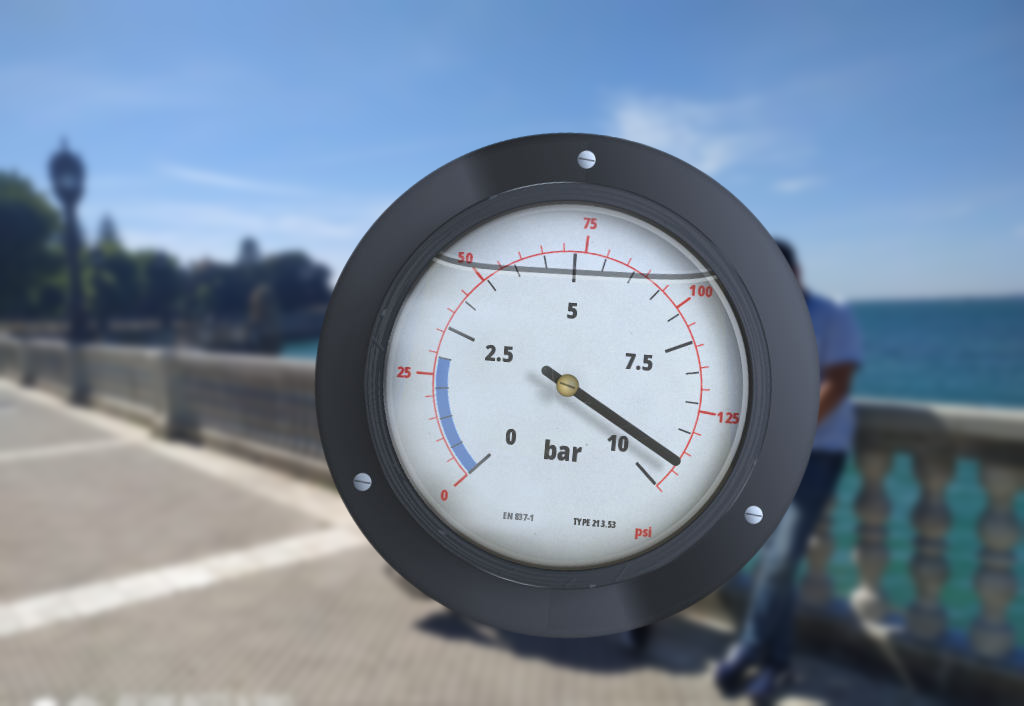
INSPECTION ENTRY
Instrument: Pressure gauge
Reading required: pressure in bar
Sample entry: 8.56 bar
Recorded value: 9.5 bar
